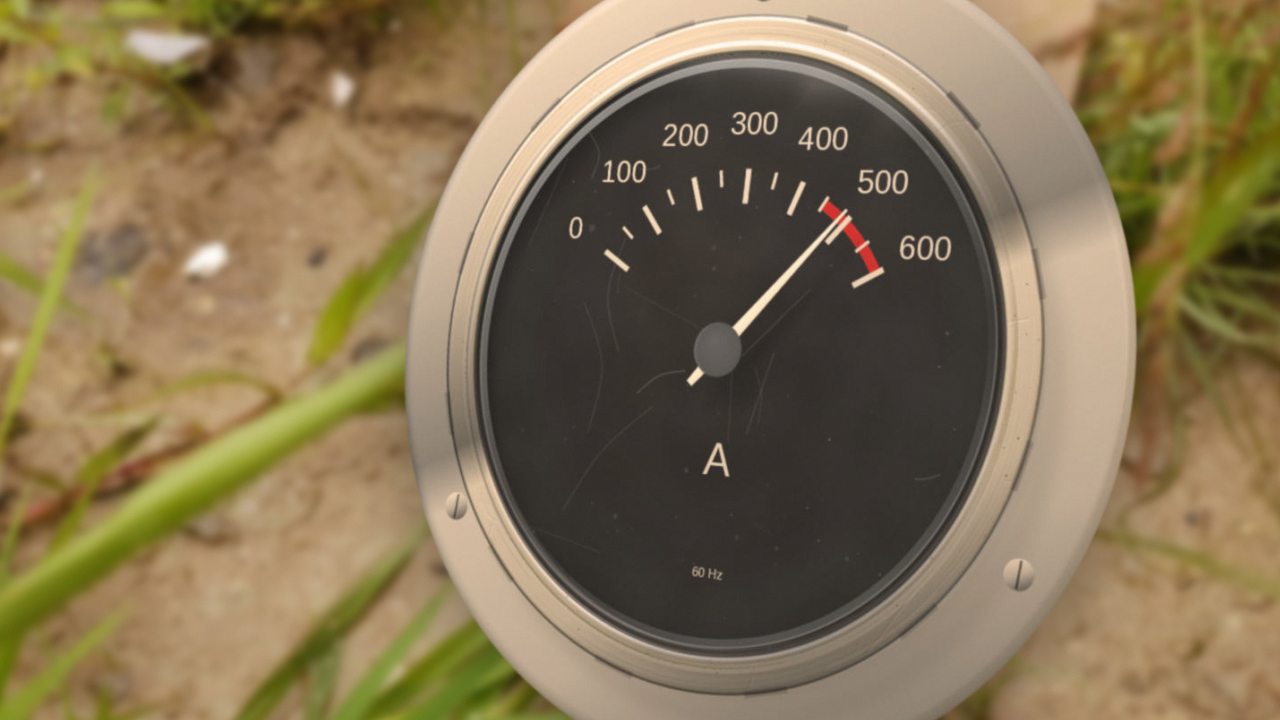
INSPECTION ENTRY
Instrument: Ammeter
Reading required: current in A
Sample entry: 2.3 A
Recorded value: 500 A
